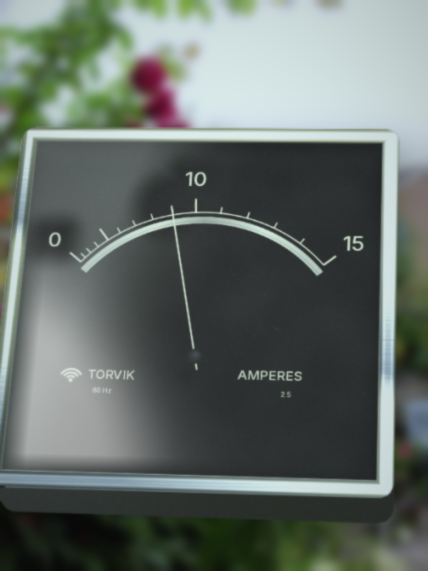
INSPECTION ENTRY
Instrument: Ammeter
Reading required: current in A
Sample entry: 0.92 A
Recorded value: 9 A
